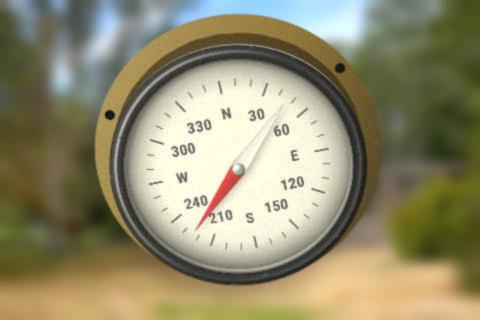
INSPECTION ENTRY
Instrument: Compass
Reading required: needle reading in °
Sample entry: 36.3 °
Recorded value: 225 °
